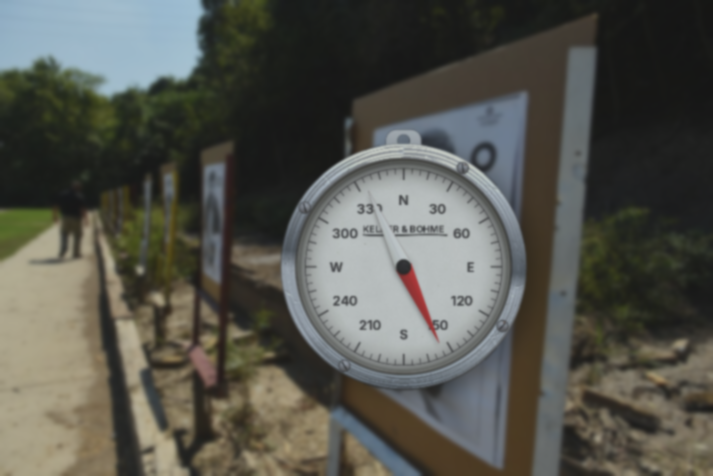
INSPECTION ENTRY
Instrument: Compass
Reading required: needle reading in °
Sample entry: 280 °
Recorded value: 155 °
